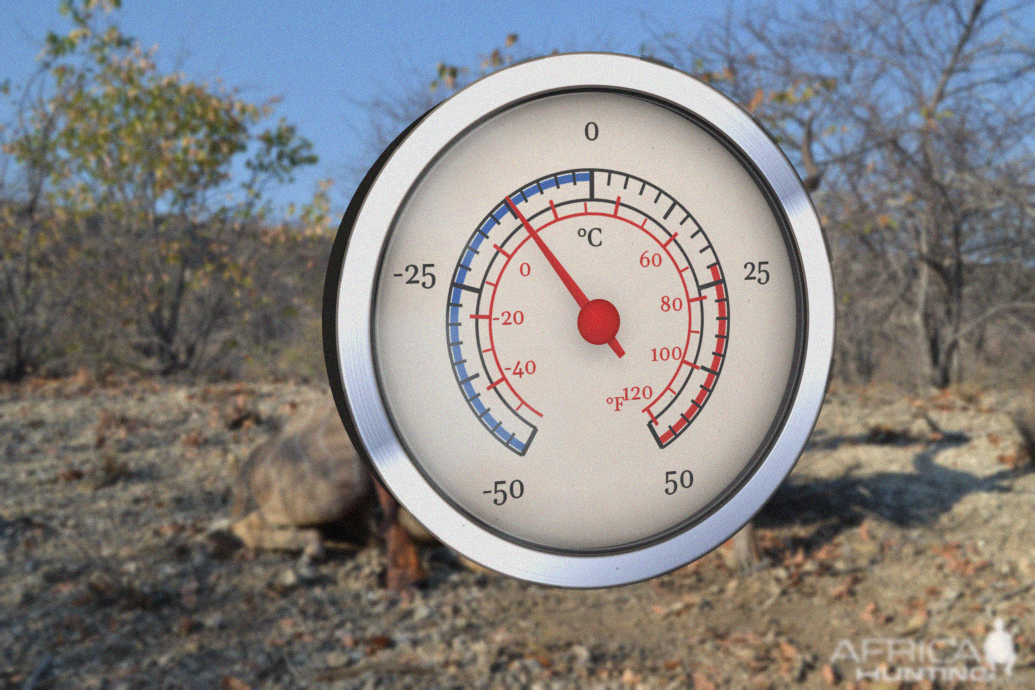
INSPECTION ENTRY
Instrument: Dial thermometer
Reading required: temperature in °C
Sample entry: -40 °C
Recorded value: -12.5 °C
